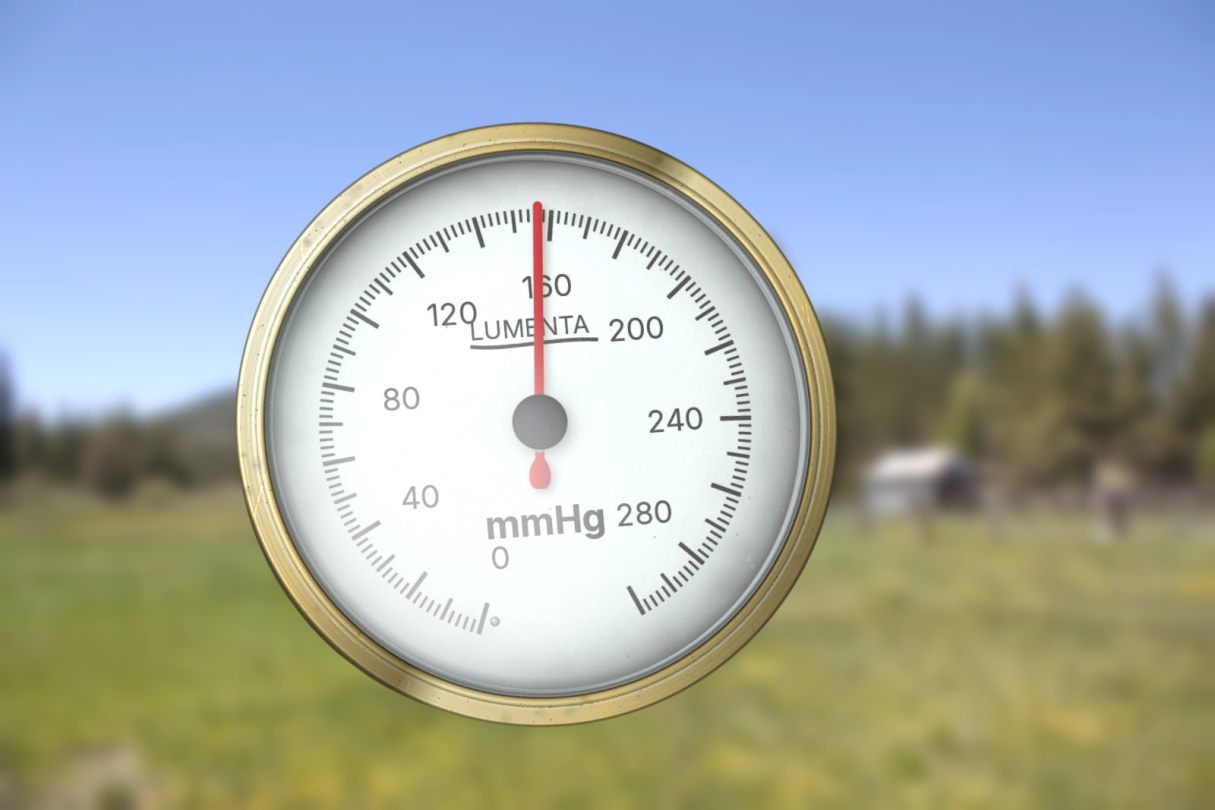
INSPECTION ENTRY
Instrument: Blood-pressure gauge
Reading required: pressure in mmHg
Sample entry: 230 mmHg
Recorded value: 156 mmHg
